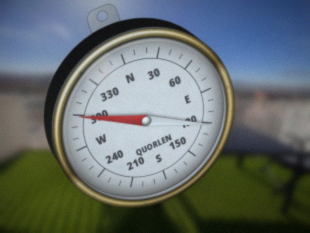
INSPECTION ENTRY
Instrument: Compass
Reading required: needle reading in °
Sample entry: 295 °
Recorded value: 300 °
